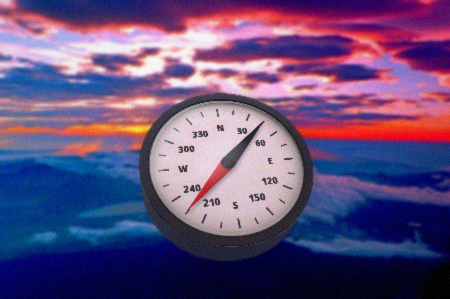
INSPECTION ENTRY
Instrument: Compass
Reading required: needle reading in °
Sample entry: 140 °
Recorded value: 225 °
